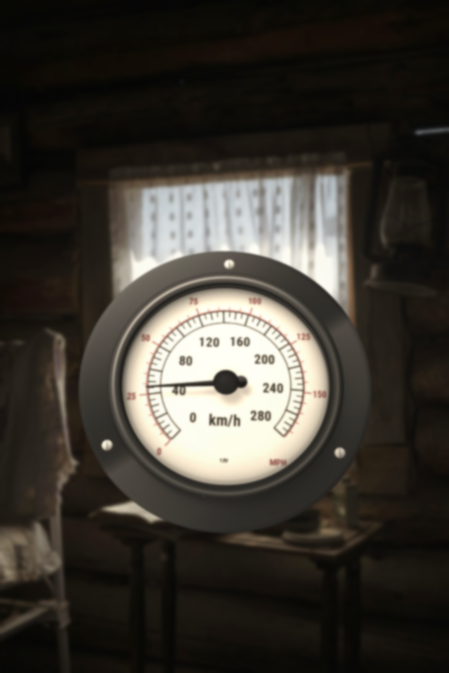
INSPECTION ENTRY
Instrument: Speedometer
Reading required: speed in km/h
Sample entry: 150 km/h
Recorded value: 45 km/h
